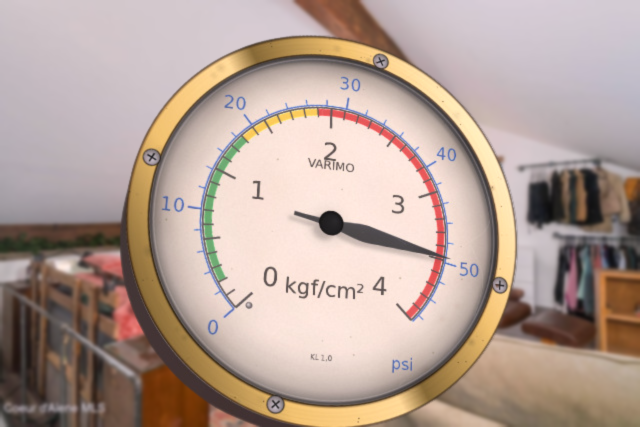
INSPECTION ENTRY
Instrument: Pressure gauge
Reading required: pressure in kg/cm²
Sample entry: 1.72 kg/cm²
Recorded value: 3.5 kg/cm²
